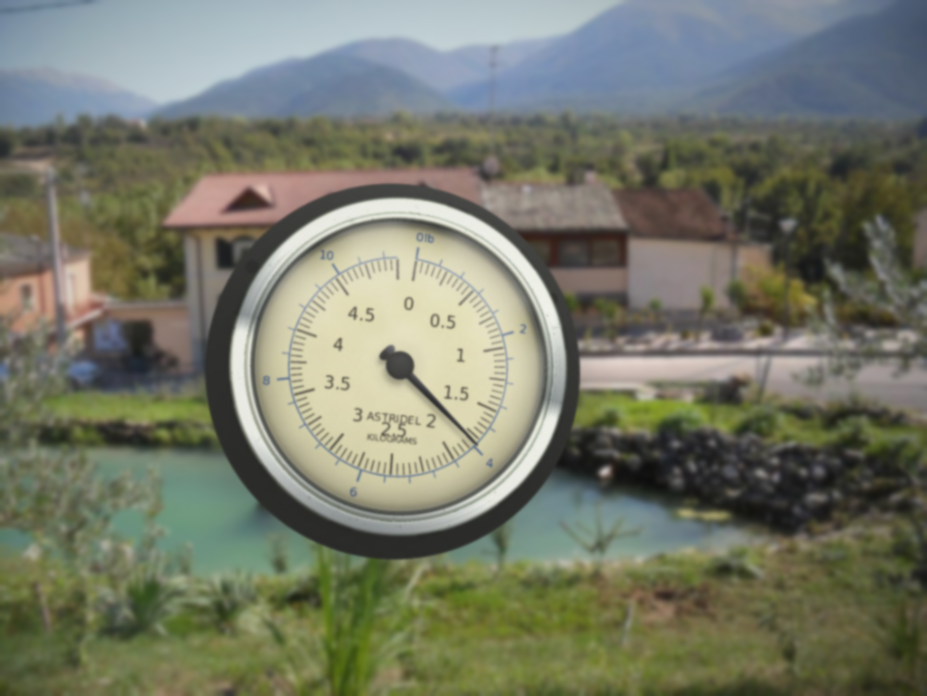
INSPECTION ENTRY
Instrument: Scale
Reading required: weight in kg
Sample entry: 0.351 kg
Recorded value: 1.8 kg
